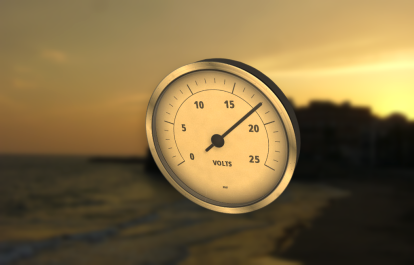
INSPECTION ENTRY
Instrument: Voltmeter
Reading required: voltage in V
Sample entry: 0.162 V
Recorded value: 18 V
